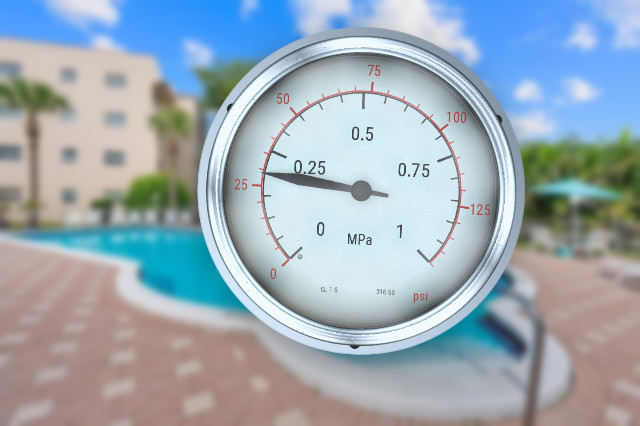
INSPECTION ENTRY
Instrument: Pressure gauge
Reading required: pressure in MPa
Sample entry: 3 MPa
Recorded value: 0.2 MPa
